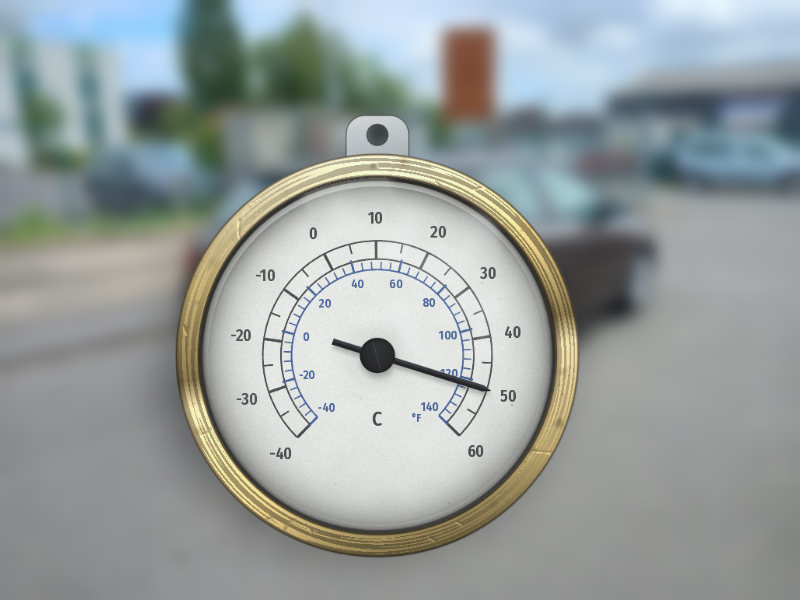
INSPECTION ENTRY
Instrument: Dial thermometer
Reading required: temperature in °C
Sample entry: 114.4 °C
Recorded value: 50 °C
